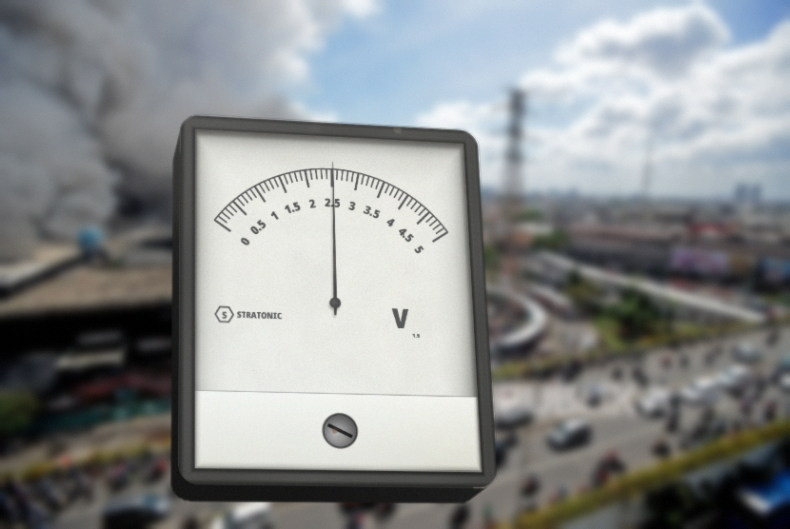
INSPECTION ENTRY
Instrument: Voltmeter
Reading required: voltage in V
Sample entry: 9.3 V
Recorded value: 2.5 V
